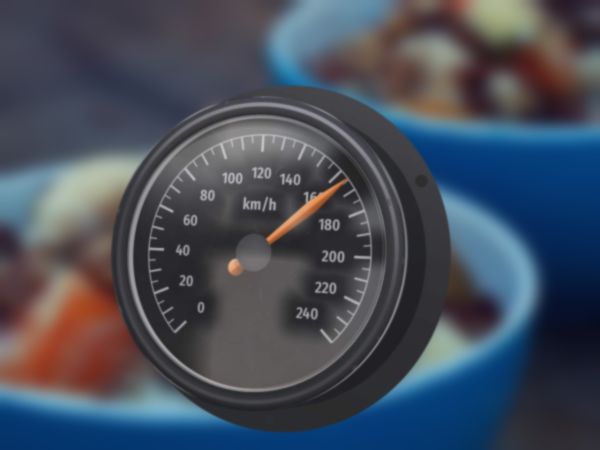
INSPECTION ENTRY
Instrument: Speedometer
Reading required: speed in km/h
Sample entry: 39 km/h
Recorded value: 165 km/h
